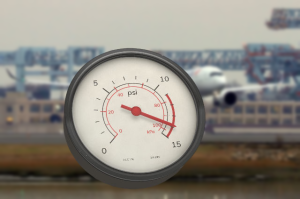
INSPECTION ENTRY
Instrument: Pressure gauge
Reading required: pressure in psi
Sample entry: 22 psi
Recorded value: 14 psi
